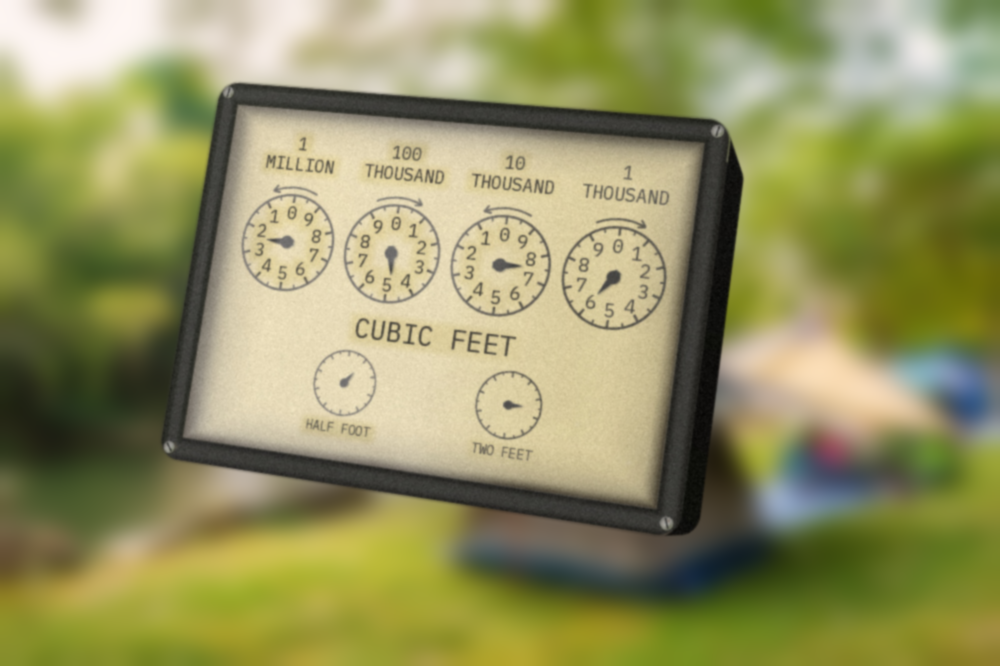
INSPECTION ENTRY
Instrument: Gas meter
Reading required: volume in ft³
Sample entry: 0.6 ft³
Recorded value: 247600 ft³
